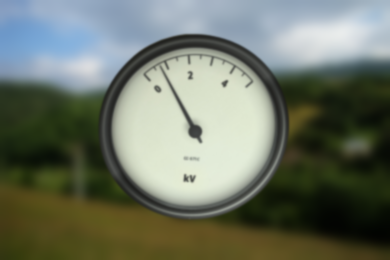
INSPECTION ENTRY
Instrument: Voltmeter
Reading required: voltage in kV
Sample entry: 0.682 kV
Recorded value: 0.75 kV
